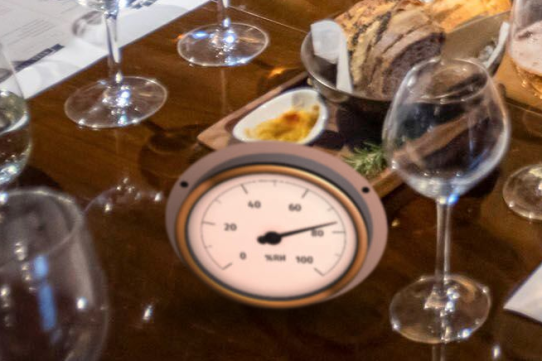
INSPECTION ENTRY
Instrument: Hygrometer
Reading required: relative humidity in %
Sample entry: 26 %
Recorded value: 75 %
